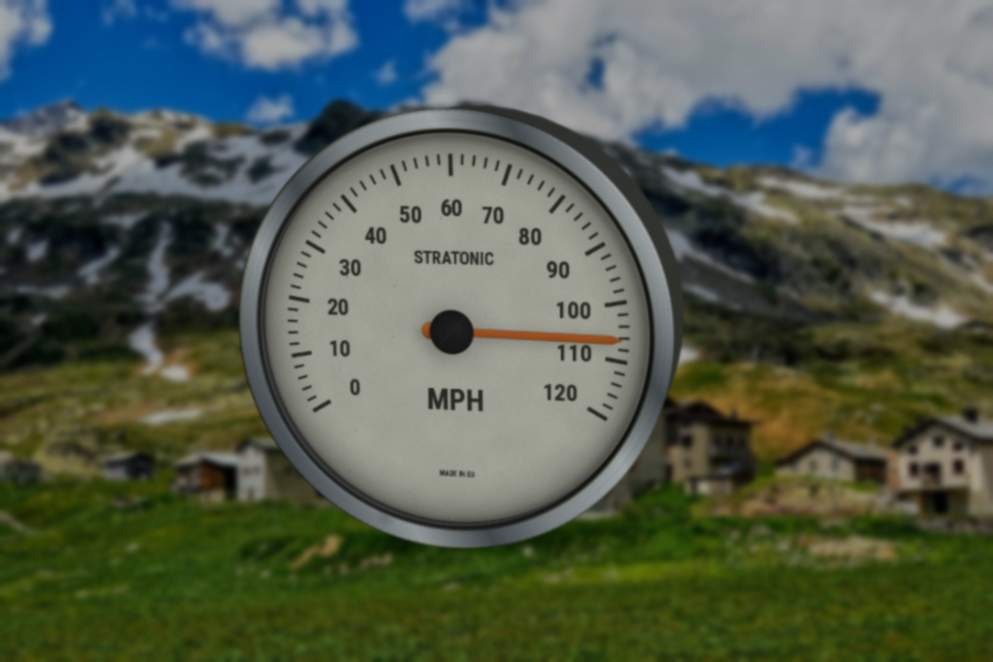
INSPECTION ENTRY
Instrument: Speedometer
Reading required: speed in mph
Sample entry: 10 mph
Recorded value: 106 mph
